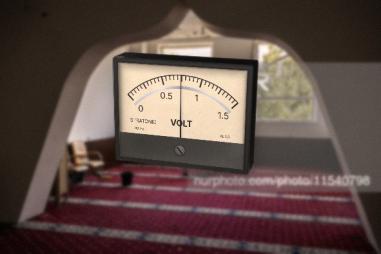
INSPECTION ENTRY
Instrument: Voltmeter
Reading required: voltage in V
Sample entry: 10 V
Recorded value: 0.75 V
